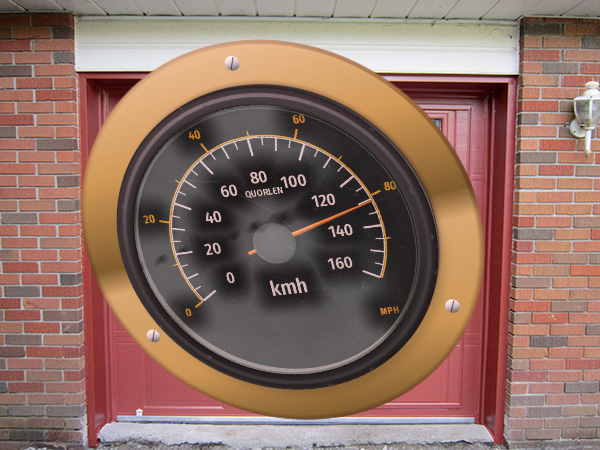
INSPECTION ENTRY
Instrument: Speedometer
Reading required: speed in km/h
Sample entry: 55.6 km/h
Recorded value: 130 km/h
